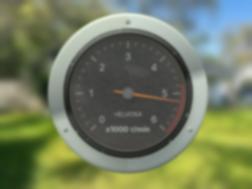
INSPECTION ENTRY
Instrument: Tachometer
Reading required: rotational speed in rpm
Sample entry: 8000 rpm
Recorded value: 5200 rpm
